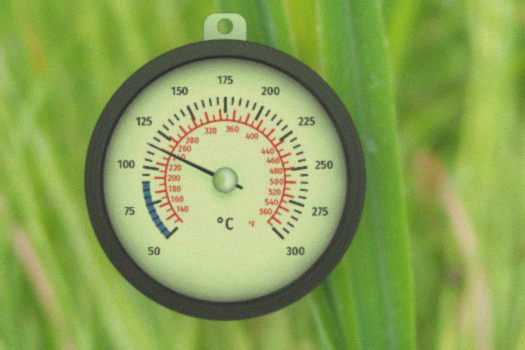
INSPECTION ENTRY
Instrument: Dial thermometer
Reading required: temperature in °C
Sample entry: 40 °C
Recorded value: 115 °C
